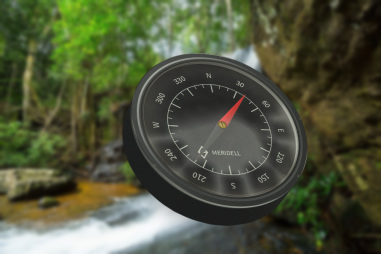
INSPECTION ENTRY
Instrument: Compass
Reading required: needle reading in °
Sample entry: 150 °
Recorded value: 40 °
